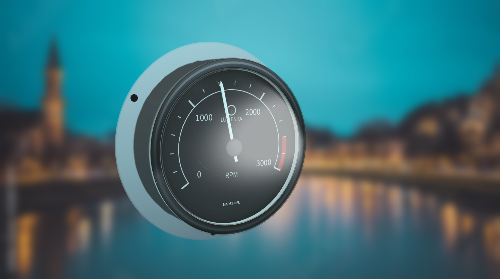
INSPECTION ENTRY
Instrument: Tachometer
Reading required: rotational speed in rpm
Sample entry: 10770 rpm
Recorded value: 1400 rpm
